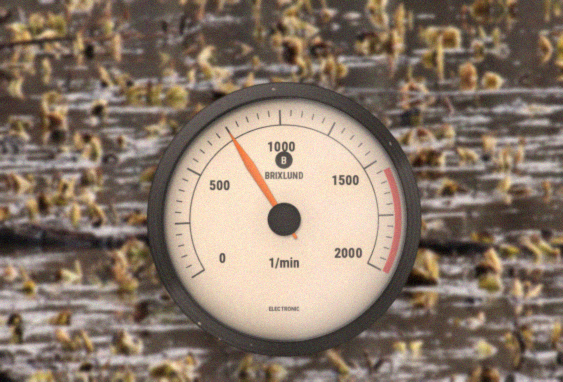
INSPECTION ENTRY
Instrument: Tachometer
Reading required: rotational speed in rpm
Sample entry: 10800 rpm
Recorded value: 750 rpm
